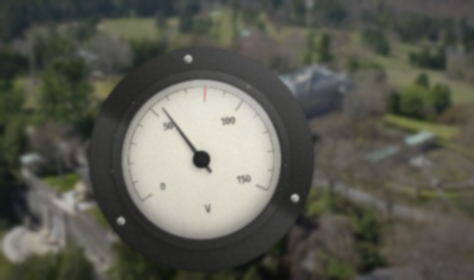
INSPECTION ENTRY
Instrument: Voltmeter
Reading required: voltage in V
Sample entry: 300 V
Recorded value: 55 V
